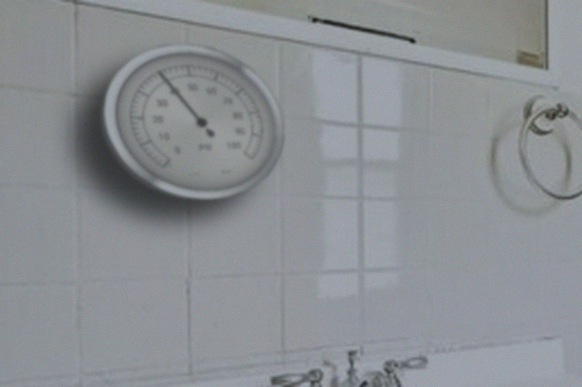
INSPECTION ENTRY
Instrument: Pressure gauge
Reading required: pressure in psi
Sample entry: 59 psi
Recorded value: 40 psi
